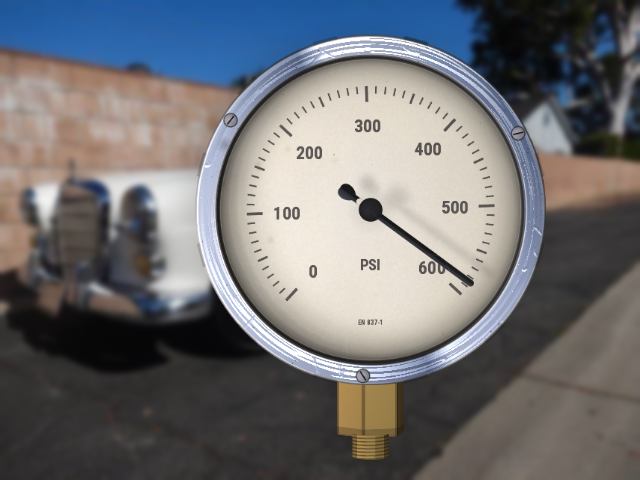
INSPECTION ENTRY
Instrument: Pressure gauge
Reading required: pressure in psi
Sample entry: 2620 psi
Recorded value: 585 psi
